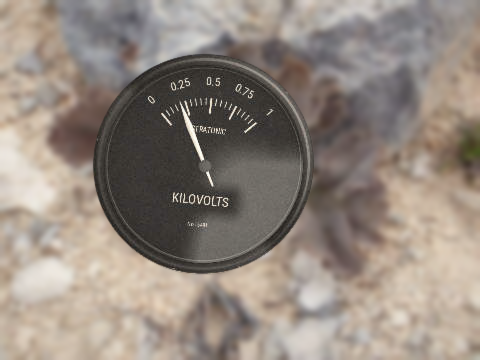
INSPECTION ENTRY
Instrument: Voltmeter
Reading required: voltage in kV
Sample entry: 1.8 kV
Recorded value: 0.2 kV
